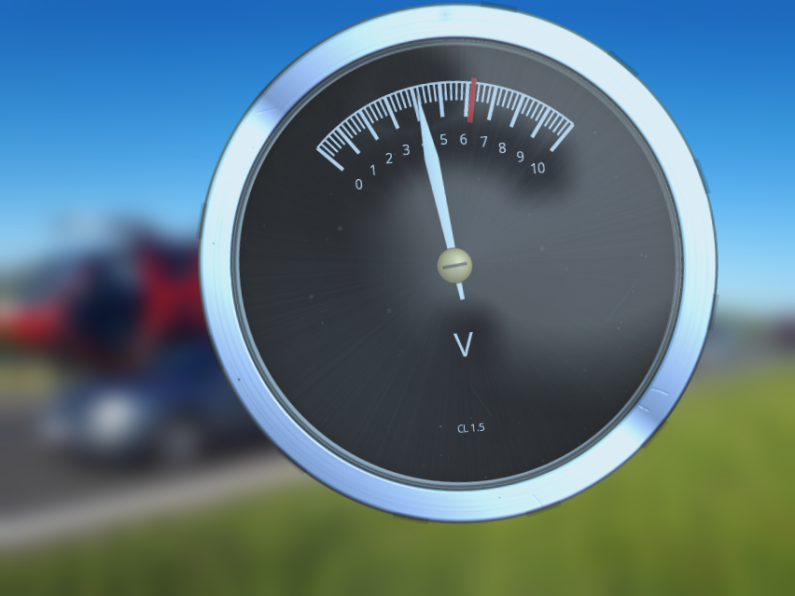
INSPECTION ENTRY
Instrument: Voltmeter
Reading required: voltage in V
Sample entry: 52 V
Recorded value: 4.2 V
